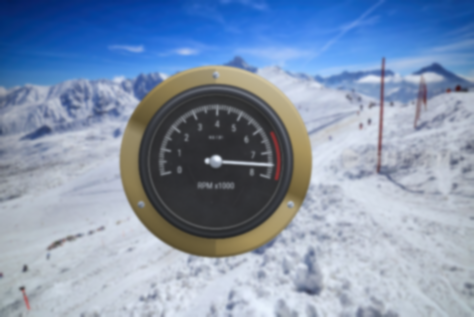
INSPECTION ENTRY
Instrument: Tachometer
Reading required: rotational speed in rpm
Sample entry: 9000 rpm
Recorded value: 7500 rpm
